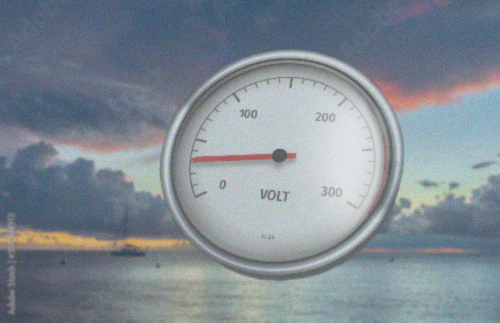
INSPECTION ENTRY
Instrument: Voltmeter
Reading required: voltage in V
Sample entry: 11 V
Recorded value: 30 V
